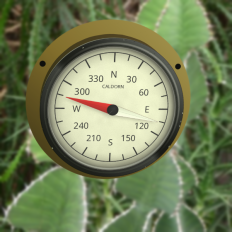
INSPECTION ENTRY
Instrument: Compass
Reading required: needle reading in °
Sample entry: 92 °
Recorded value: 285 °
